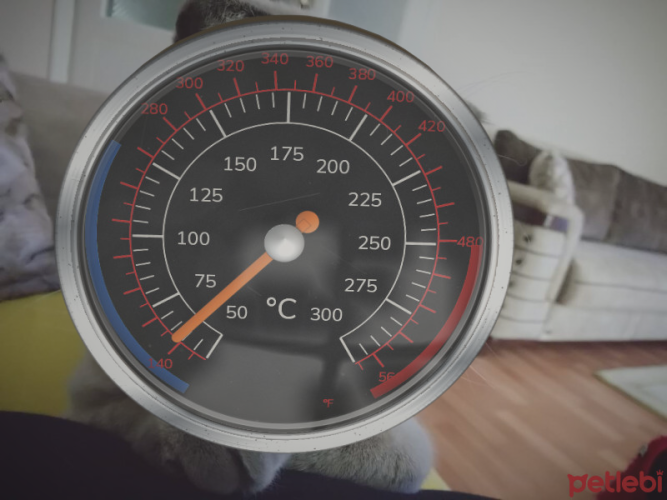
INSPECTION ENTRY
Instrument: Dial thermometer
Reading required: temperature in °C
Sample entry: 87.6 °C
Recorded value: 62.5 °C
